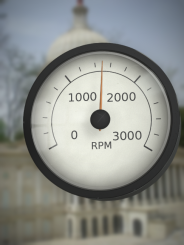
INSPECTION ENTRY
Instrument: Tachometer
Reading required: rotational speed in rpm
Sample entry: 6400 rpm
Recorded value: 1500 rpm
